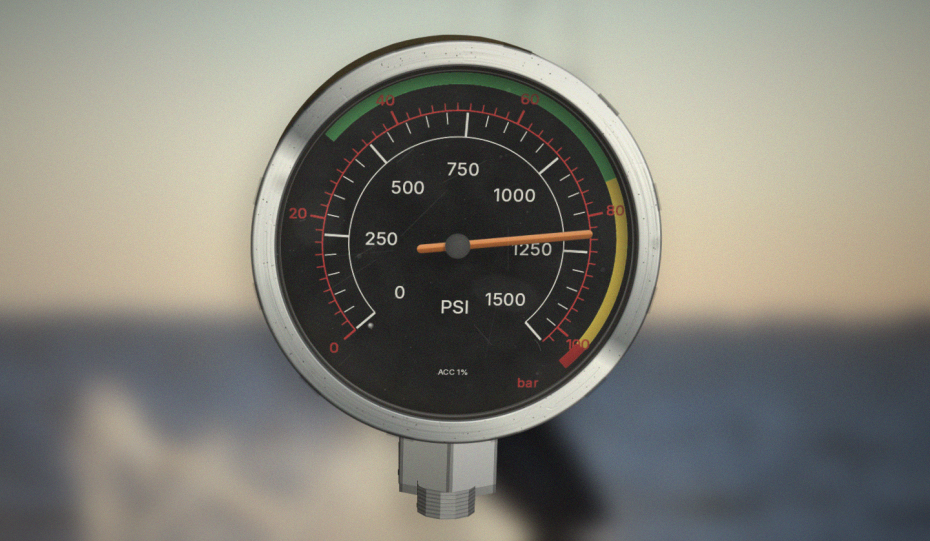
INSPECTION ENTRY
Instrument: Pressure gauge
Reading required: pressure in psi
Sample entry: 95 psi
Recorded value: 1200 psi
